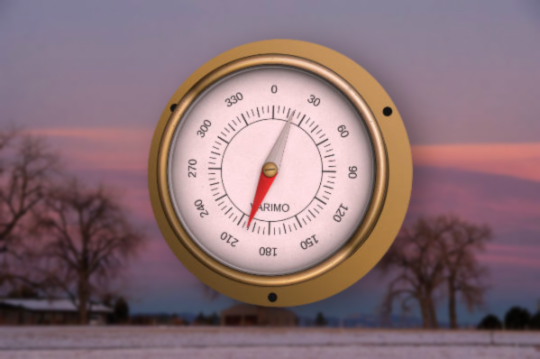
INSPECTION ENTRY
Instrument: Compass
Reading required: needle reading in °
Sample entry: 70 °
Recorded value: 200 °
